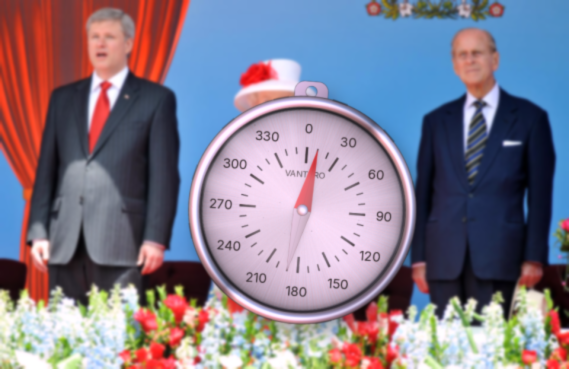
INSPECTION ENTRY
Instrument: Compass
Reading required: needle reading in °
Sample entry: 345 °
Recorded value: 10 °
